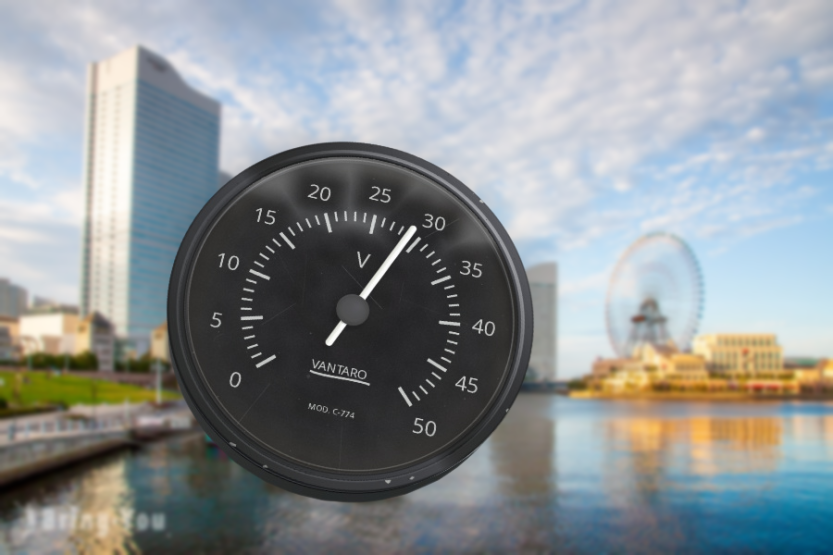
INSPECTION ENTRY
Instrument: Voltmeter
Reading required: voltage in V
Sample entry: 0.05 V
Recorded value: 29 V
